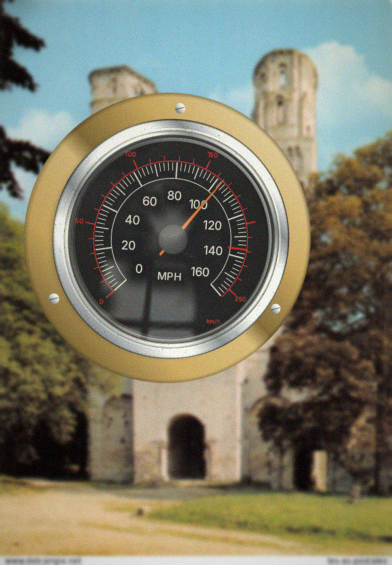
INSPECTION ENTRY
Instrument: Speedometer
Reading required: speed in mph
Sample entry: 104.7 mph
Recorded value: 102 mph
